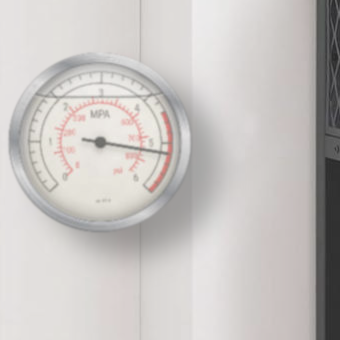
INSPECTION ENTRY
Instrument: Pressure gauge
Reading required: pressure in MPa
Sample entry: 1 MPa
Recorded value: 5.2 MPa
